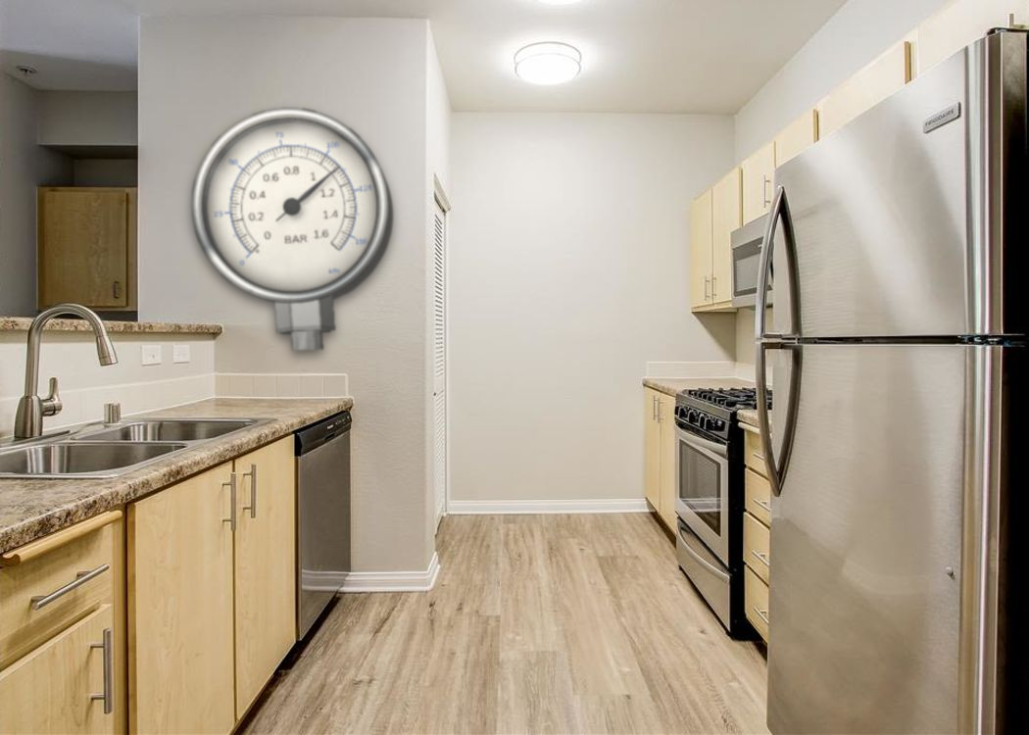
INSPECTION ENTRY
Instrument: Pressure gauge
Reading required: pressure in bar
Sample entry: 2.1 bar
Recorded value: 1.1 bar
